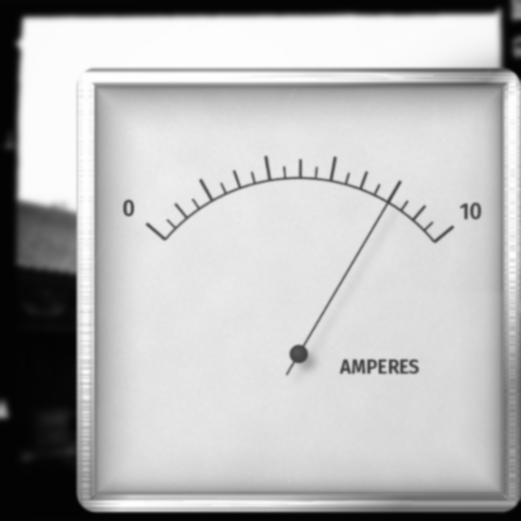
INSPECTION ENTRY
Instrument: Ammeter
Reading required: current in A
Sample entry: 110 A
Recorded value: 8 A
